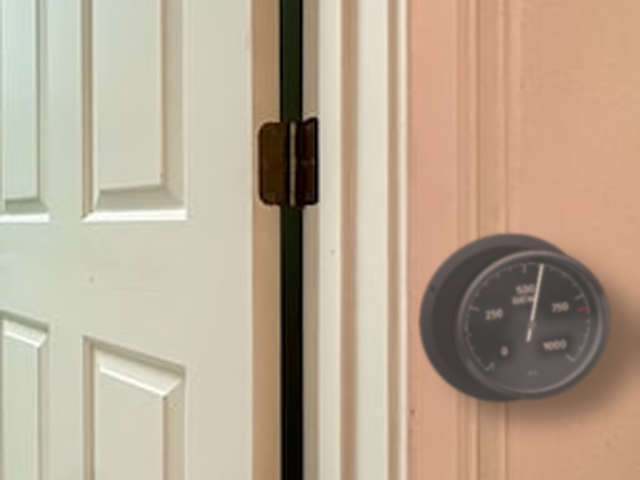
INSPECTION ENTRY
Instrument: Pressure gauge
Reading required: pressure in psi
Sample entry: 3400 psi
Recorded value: 550 psi
